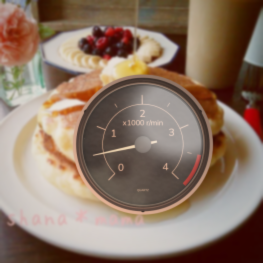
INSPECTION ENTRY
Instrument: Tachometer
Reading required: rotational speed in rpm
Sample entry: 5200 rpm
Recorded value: 500 rpm
